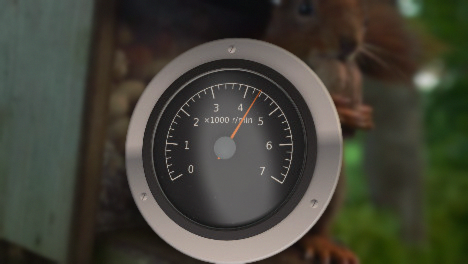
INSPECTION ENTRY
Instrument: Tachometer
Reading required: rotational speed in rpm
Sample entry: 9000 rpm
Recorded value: 4400 rpm
